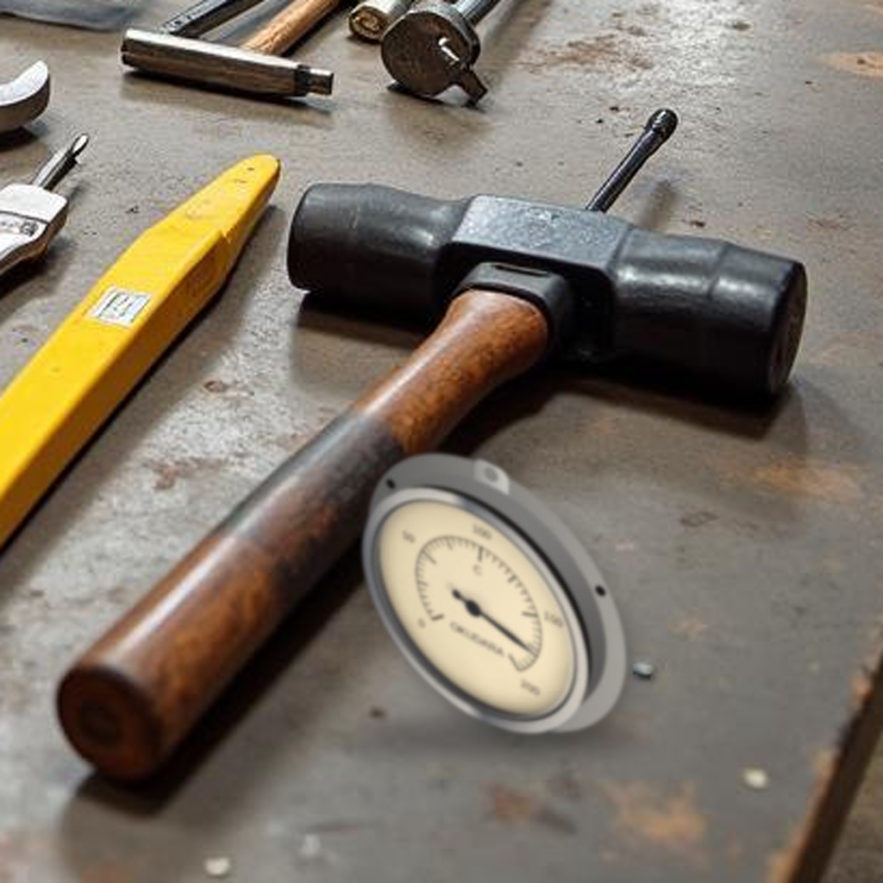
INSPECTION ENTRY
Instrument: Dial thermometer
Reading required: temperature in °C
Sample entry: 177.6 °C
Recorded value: 175 °C
